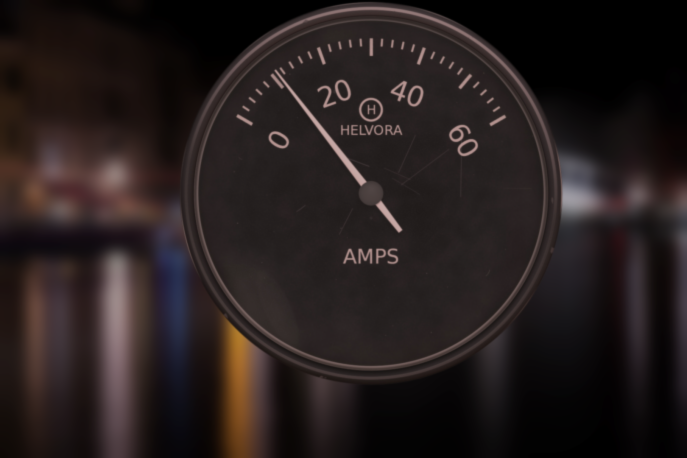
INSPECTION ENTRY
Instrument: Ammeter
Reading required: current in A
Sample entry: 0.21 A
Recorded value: 11 A
